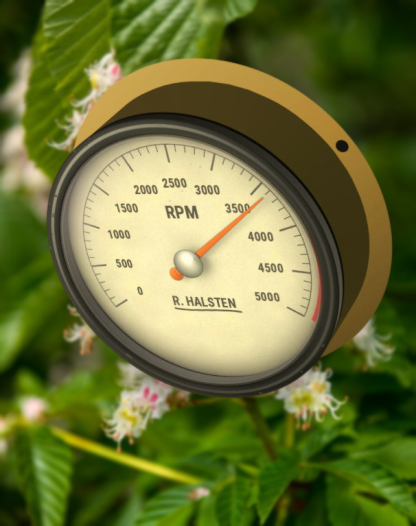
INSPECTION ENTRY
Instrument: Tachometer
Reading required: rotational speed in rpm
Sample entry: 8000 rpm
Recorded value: 3600 rpm
